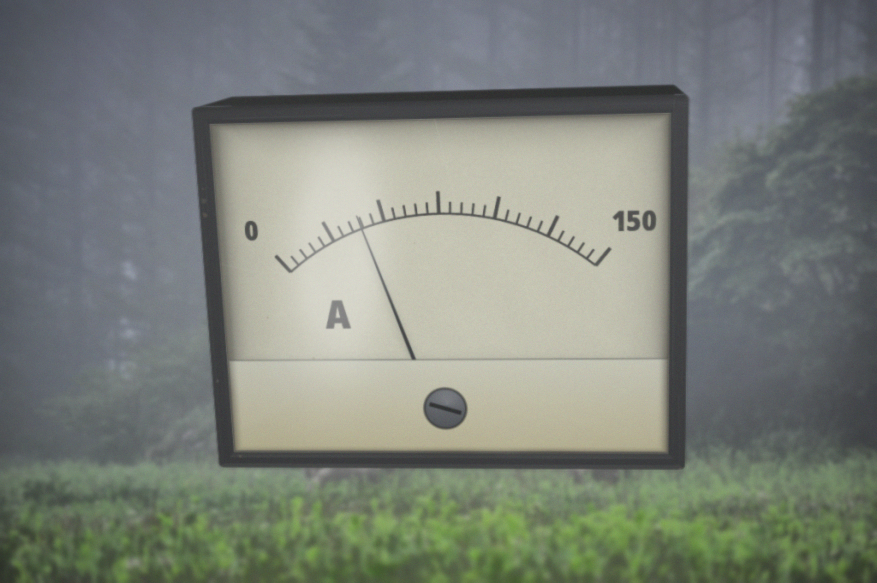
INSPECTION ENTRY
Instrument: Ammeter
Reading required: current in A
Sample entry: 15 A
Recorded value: 40 A
